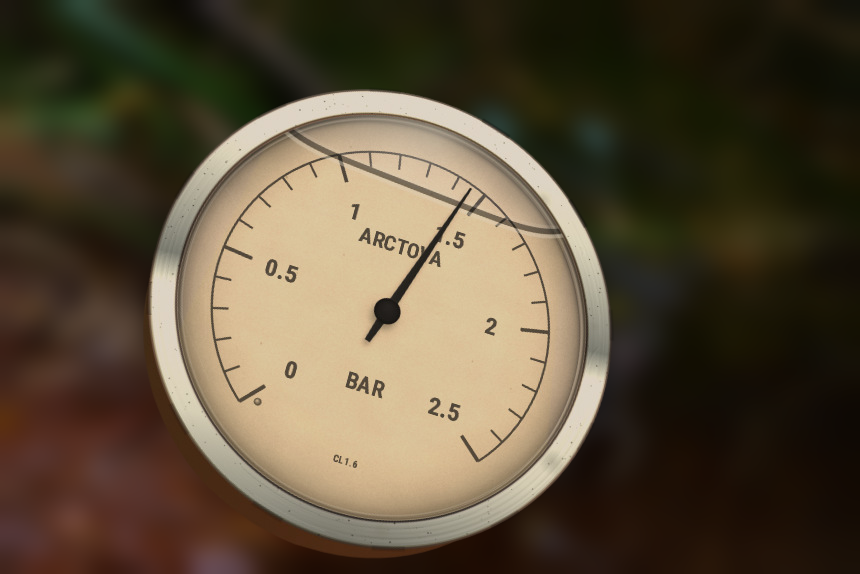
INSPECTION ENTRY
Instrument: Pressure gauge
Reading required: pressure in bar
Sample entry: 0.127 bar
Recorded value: 1.45 bar
